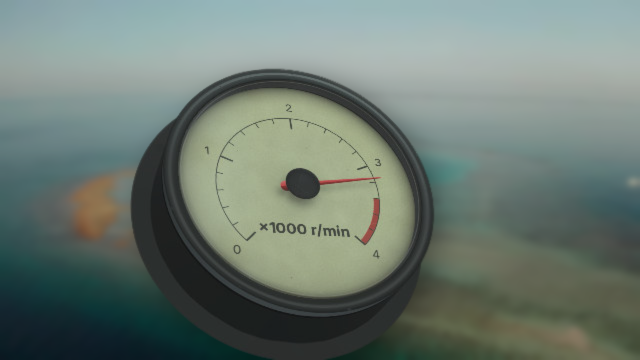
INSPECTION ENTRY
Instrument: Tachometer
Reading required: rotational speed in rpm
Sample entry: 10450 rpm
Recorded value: 3200 rpm
